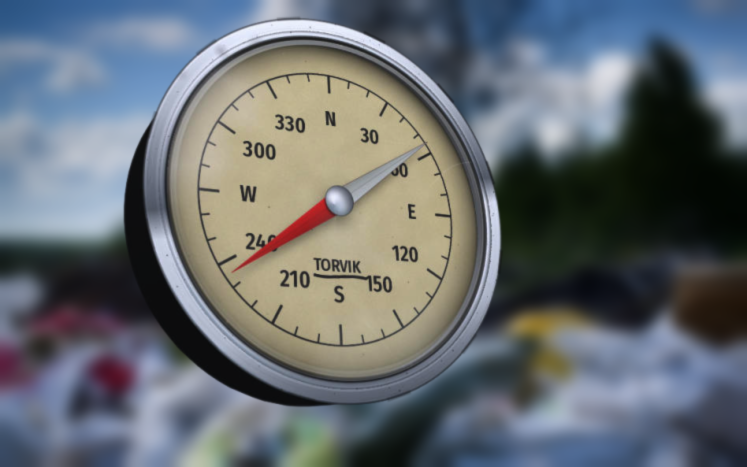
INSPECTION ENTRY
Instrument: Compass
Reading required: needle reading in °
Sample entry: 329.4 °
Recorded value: 235 °
